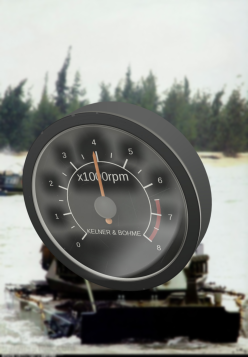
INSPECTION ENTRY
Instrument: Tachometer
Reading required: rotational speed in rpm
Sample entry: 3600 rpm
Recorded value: 4000 rpm
